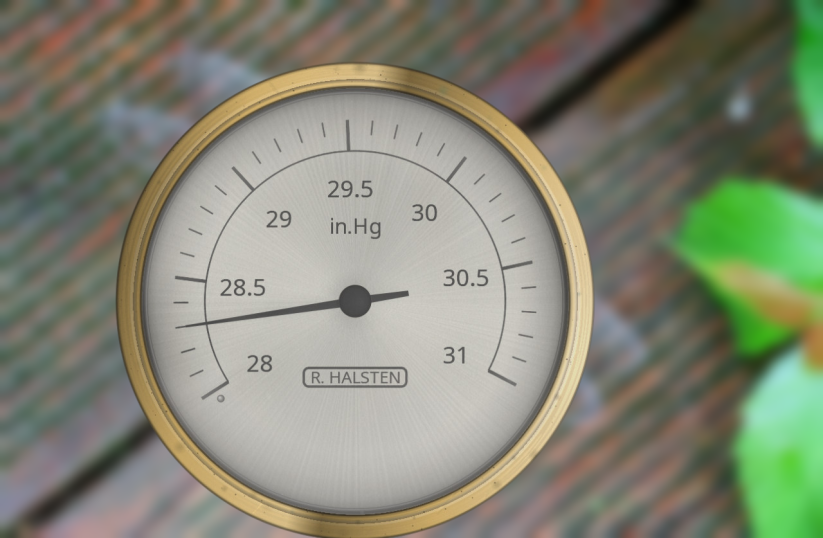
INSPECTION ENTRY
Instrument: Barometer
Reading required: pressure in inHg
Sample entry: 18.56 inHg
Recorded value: 28.3 inHg
